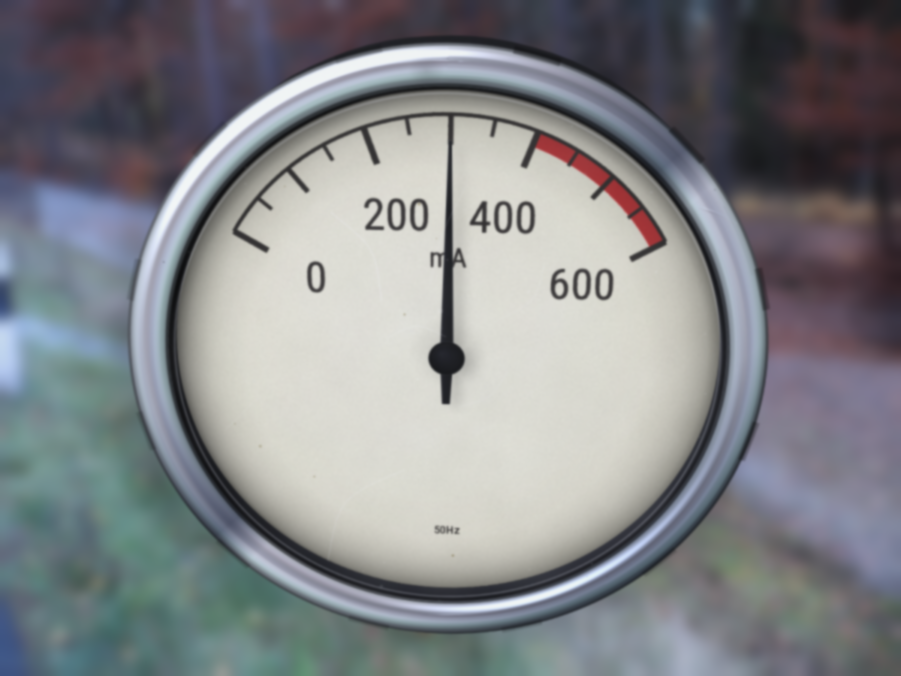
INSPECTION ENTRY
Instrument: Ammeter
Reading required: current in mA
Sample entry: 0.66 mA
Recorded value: 300 mA
